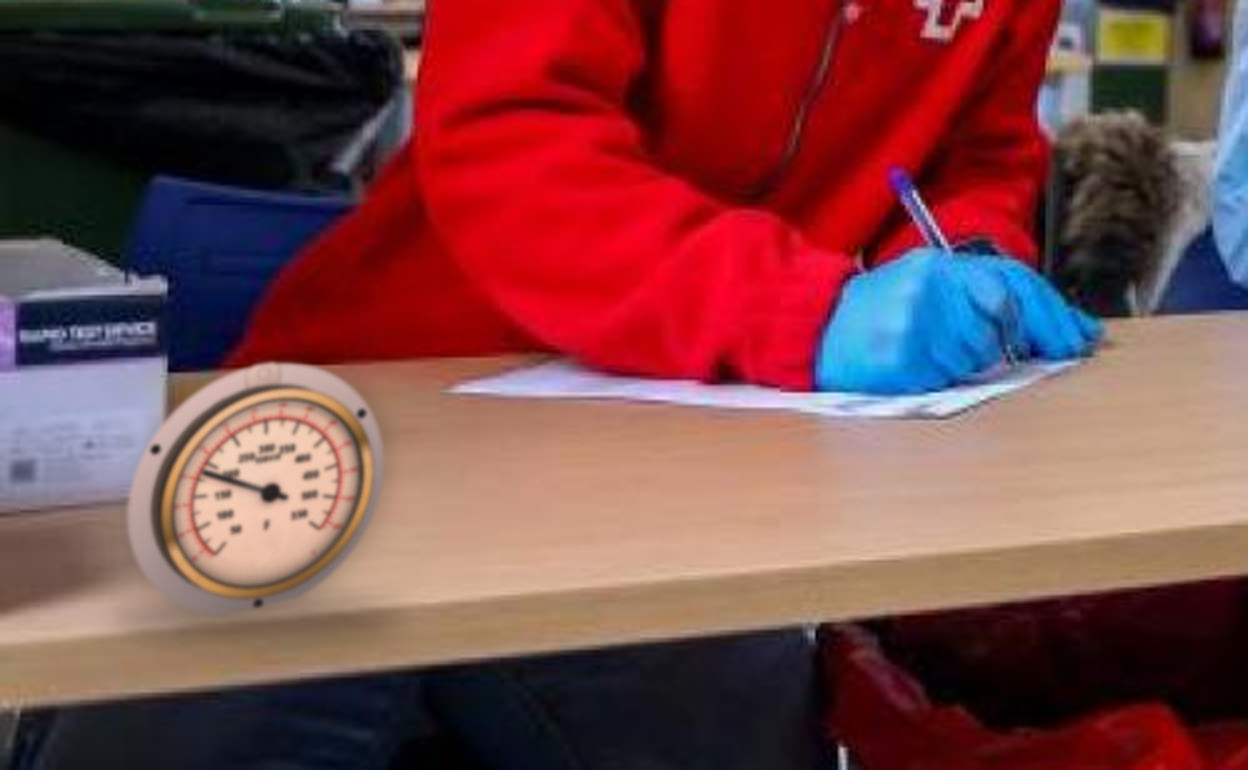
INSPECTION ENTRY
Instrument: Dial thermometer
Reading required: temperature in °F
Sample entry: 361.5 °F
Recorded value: 187.5 °F
